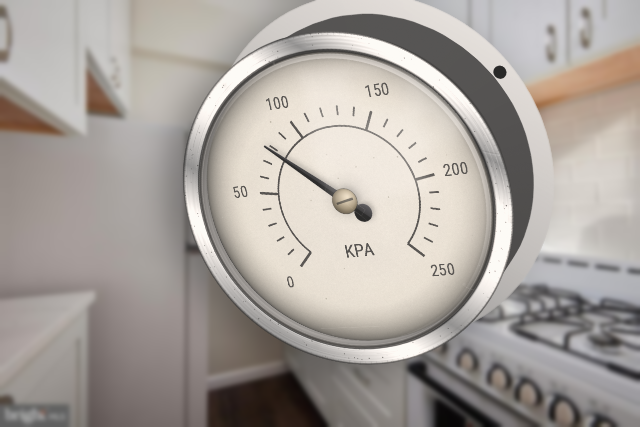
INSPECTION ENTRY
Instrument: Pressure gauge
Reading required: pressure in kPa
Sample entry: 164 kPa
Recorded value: 80 kPa
